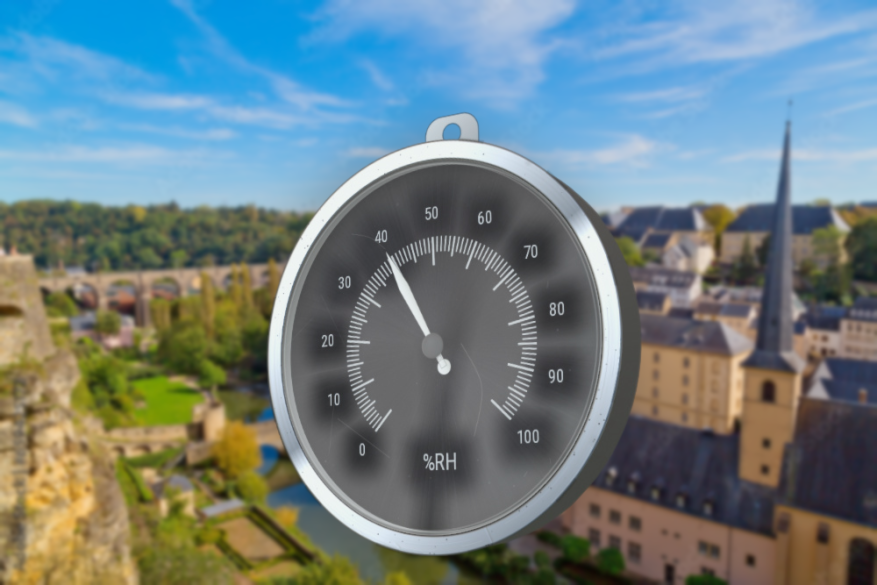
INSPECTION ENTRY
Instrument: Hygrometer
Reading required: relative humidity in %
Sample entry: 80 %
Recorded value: 40 %
